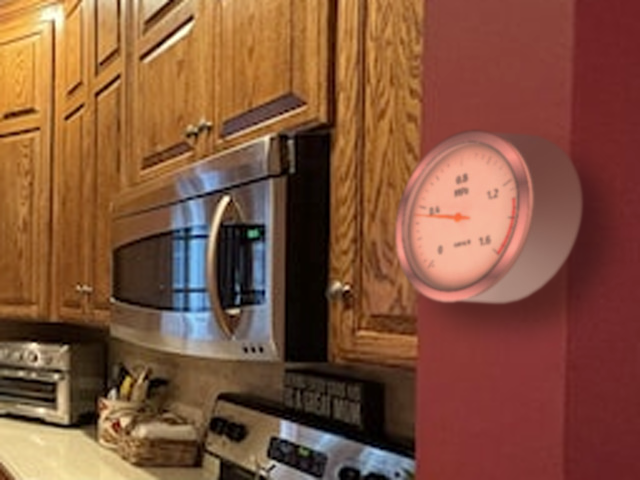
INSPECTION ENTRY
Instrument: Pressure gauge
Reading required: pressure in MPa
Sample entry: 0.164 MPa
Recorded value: 0.35 MPa
